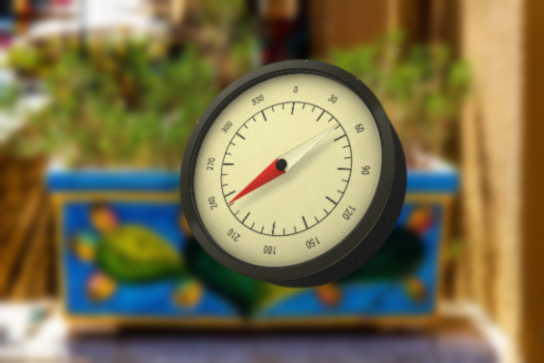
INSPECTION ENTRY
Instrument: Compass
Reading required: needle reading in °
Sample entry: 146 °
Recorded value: 230 °
